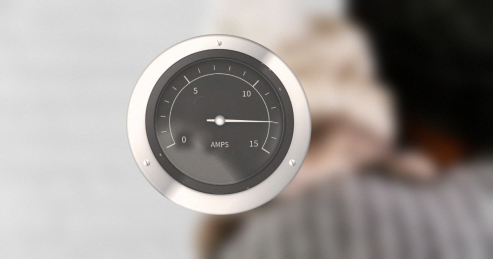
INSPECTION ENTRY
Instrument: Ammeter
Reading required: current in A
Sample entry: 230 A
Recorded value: 13 A
